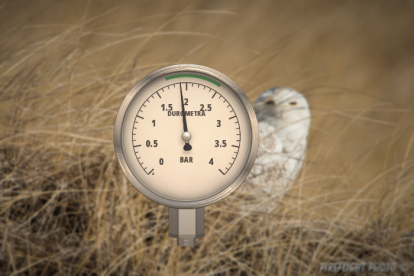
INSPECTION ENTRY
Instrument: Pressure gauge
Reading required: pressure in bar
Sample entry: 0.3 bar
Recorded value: 1.9 bar
